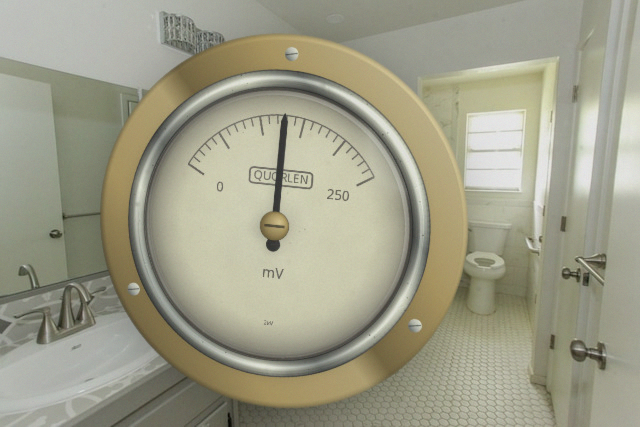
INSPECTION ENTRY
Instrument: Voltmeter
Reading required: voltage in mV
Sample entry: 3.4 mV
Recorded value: 130 mV
